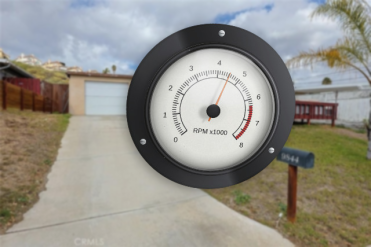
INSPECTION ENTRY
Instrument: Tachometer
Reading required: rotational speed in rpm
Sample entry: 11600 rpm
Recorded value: 4500 rpm
